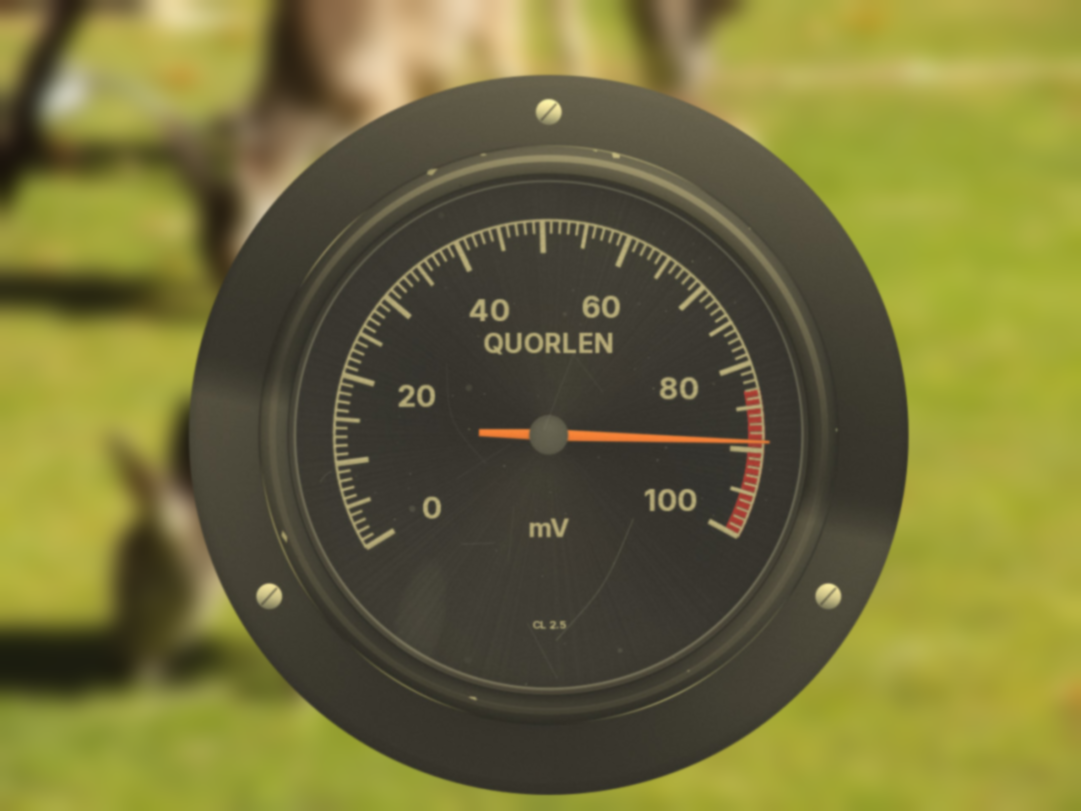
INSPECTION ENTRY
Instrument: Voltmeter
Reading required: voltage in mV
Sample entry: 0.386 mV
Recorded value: 89 mV
